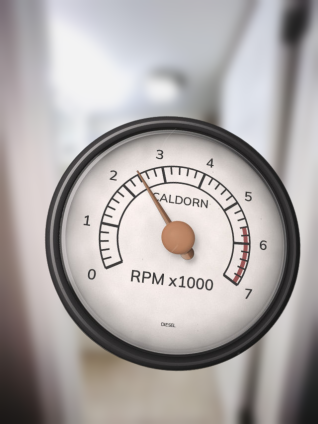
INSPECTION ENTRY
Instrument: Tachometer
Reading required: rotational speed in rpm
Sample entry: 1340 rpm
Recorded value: 2400 rpm
